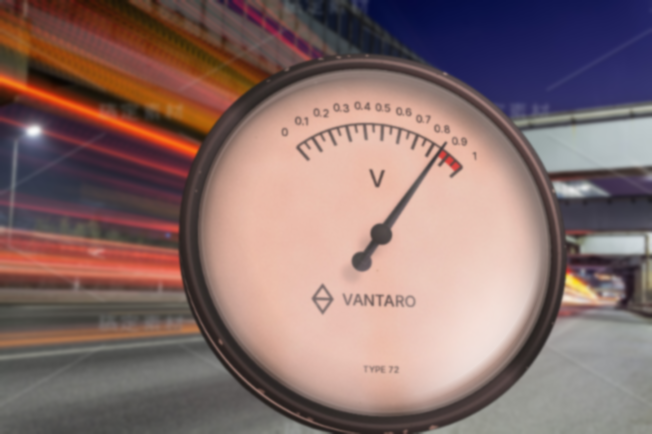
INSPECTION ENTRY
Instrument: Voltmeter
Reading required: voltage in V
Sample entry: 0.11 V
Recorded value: 0.85 V
